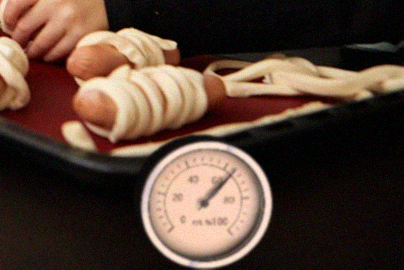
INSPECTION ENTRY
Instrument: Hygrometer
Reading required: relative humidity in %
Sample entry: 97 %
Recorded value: 64 %
